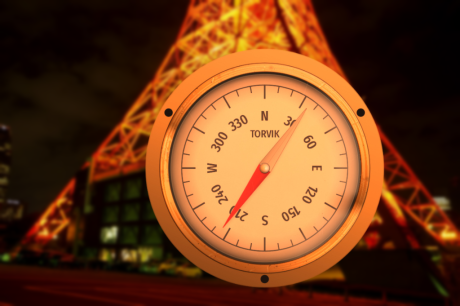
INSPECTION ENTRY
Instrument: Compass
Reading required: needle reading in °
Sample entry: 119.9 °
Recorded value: 215 °
